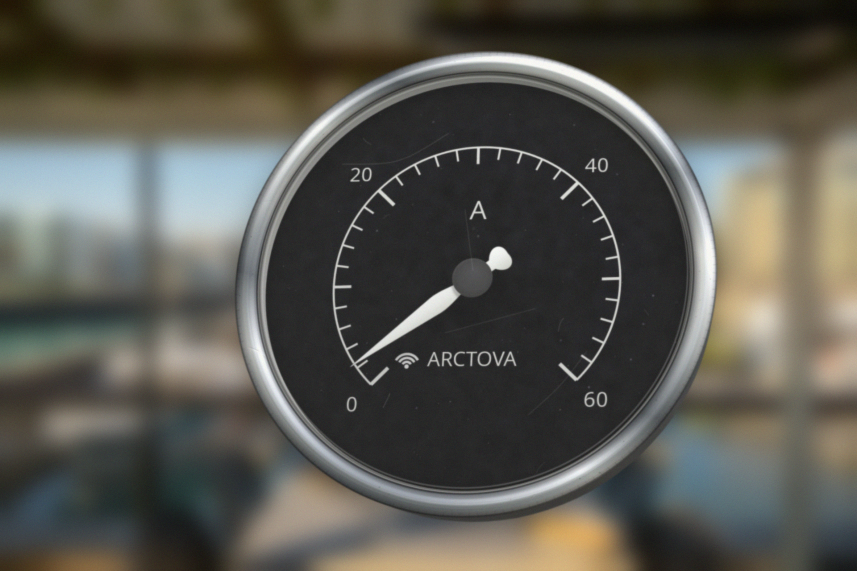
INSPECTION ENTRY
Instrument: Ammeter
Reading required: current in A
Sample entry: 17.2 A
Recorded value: 2 A
